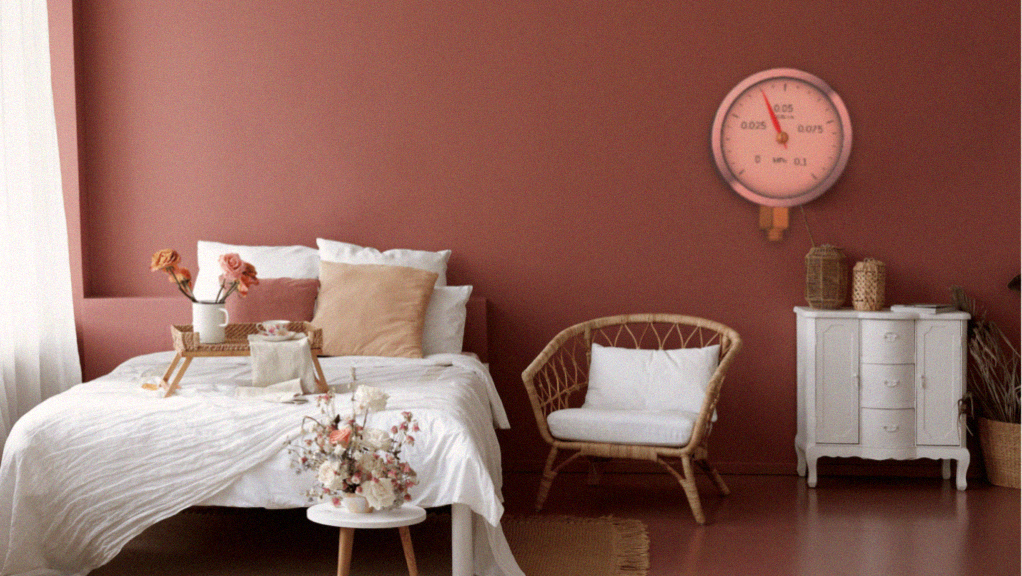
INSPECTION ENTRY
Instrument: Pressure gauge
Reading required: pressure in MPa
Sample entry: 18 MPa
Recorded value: 0.04 MPa
